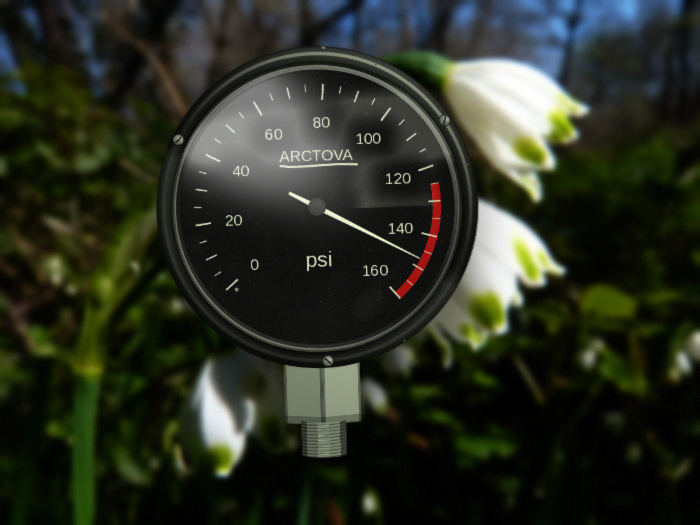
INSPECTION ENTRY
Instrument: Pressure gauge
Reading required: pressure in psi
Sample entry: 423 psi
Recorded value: 147.5 psi
